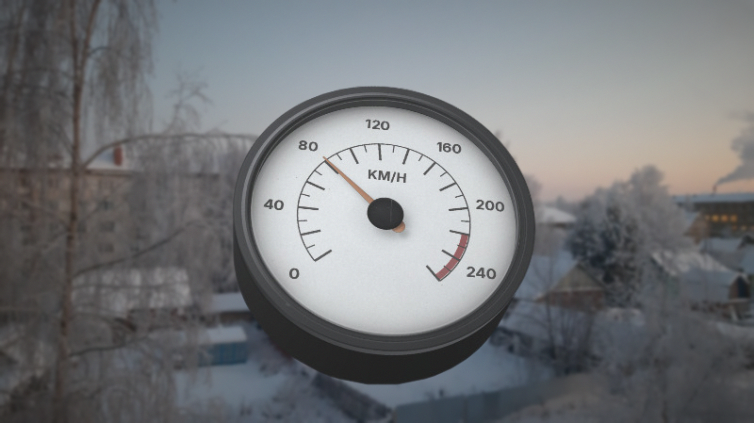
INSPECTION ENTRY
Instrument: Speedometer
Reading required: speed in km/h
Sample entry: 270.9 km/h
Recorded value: 80 km/h
